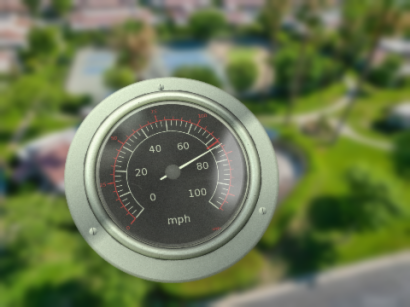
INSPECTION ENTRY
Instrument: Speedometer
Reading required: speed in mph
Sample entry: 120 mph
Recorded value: 74 mph
